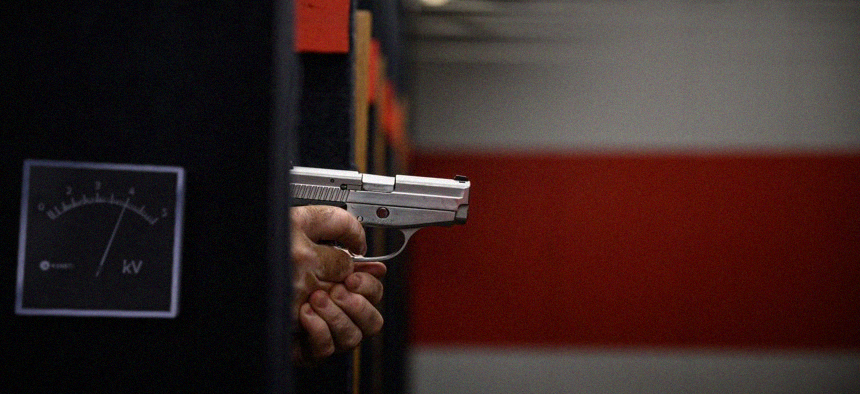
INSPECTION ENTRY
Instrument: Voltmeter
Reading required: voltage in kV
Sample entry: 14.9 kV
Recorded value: 4 kV
